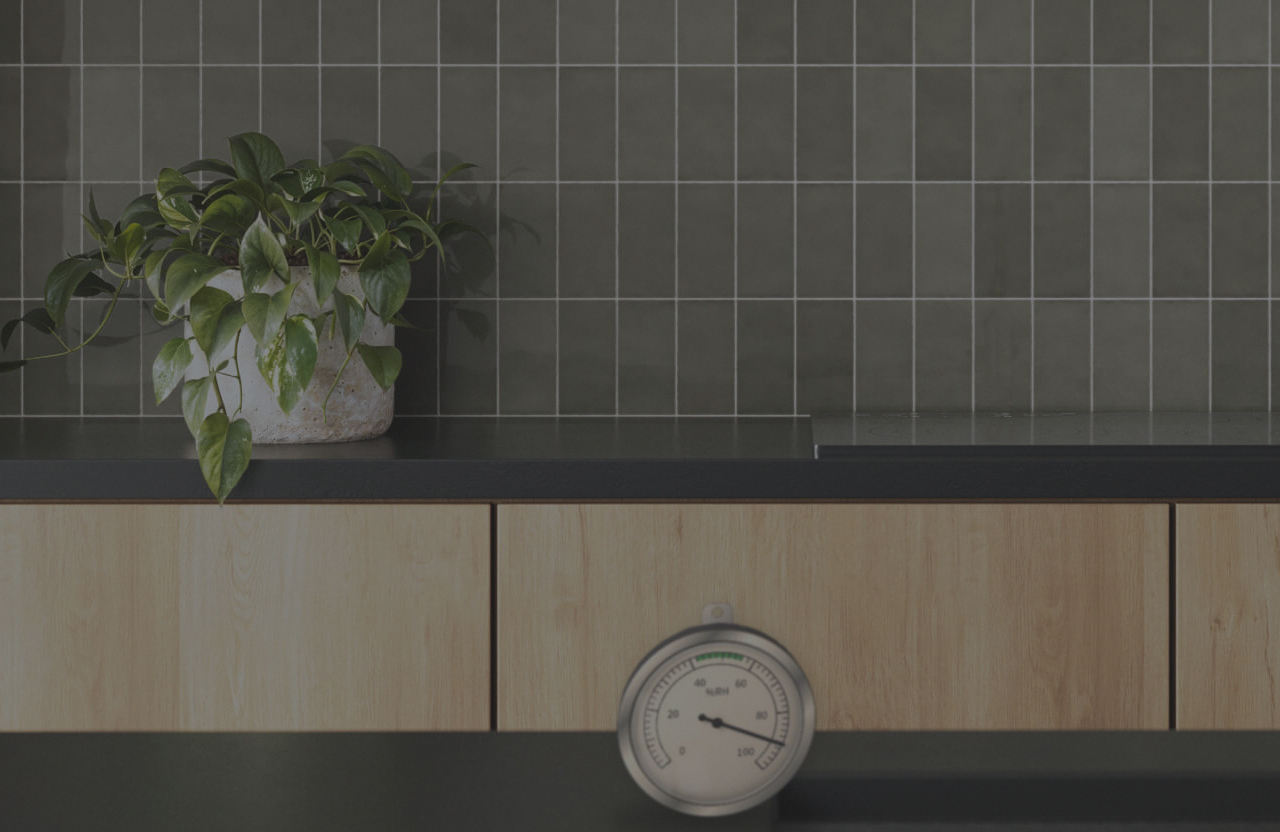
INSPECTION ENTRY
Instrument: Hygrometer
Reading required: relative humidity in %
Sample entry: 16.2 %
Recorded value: 90 %
